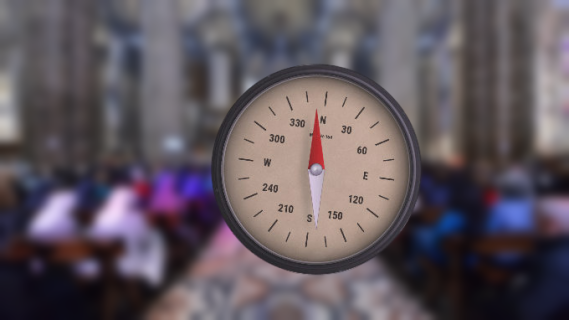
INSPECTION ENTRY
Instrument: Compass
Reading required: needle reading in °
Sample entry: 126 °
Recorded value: 352.5 °
